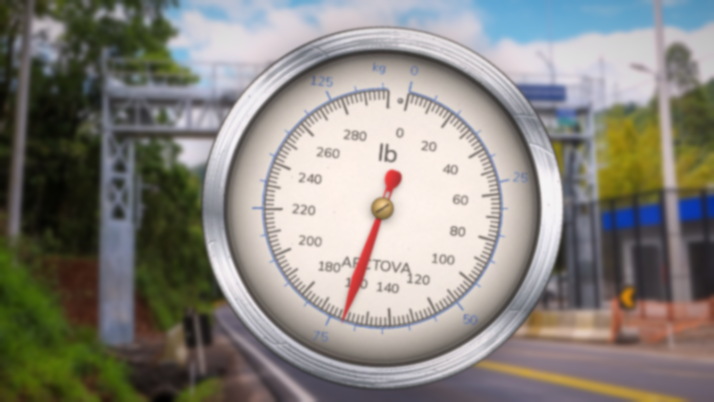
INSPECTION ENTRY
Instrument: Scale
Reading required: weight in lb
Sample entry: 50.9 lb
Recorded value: 160 lb
